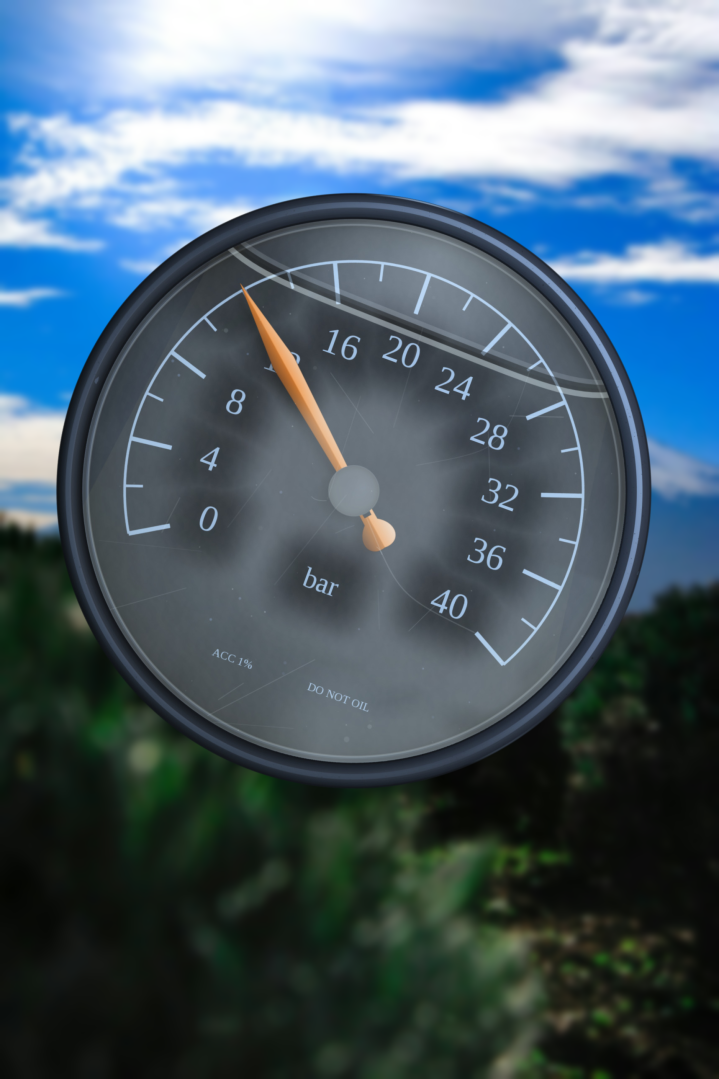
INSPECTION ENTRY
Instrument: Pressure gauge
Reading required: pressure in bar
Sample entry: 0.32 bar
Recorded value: 12 bar
